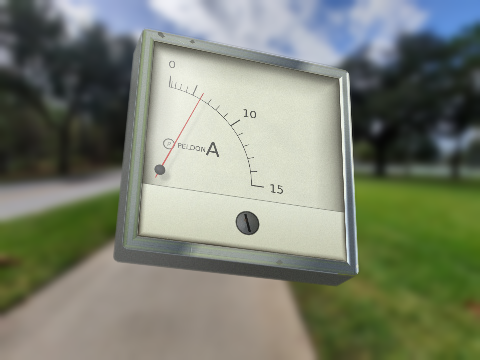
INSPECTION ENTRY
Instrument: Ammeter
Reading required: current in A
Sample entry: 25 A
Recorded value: 6 A
